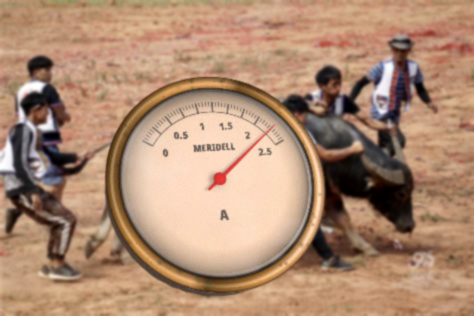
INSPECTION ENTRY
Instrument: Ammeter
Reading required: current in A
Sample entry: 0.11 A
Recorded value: 2.25 A
